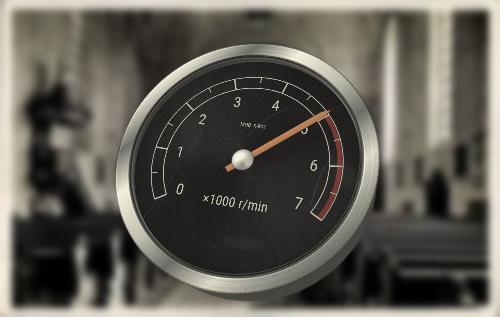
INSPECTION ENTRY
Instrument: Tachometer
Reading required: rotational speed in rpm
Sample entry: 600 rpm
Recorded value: 5000 rpm
